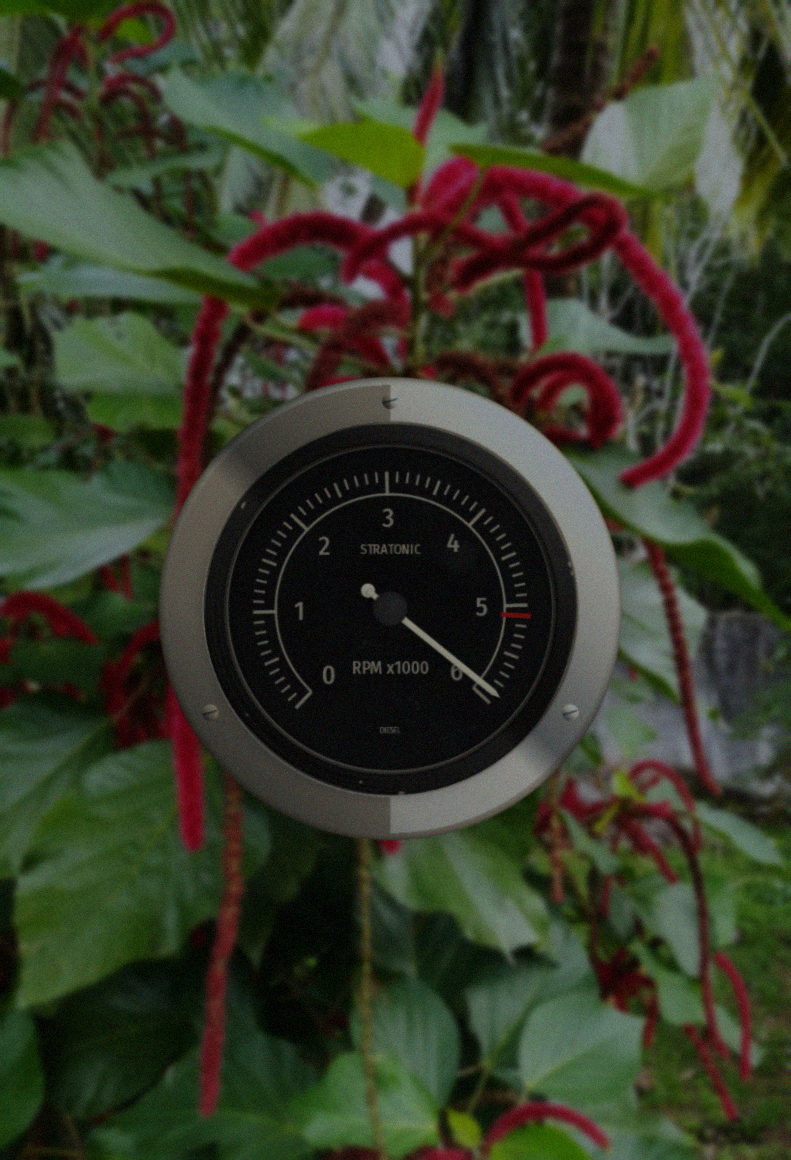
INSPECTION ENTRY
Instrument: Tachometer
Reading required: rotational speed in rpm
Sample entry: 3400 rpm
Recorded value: 5900 rpm
